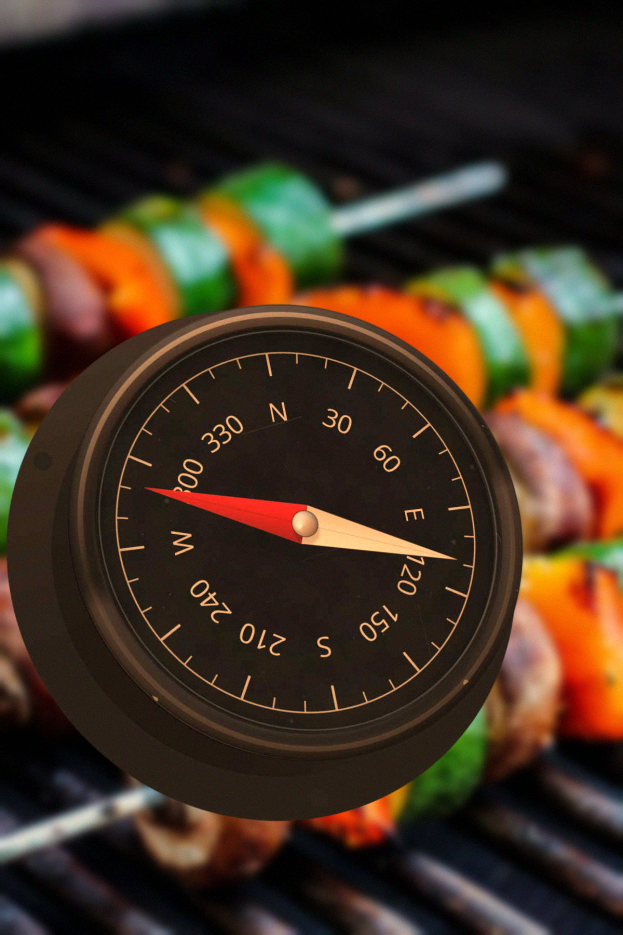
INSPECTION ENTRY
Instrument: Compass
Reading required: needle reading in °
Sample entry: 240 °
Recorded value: 290 °
